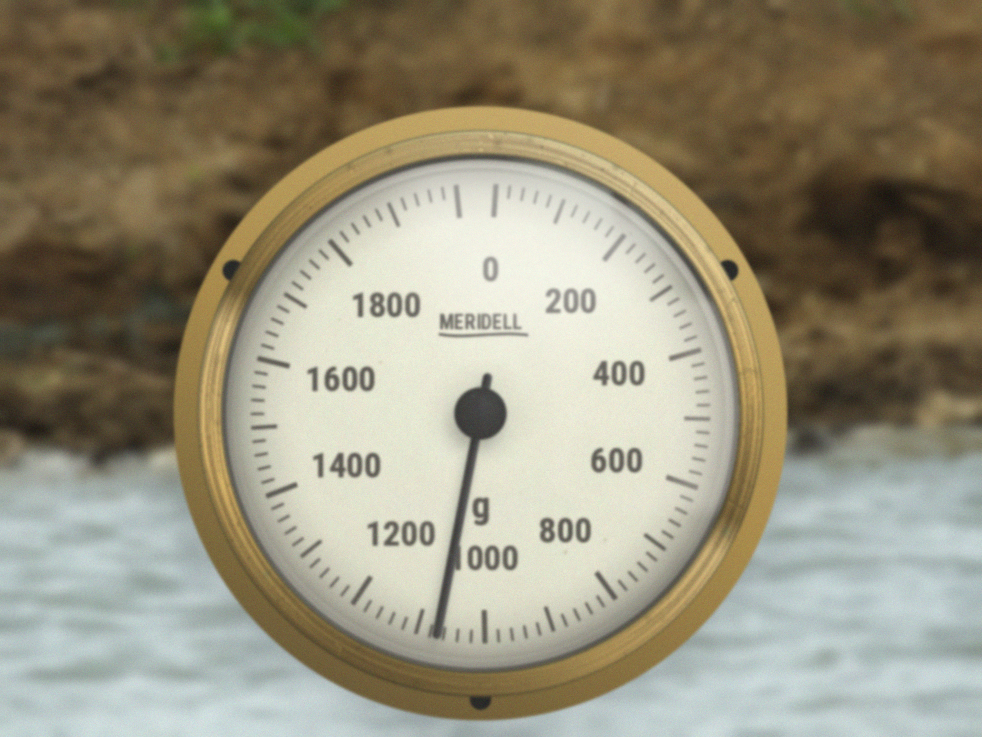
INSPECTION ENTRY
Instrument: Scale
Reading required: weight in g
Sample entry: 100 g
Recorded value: 1070 g
